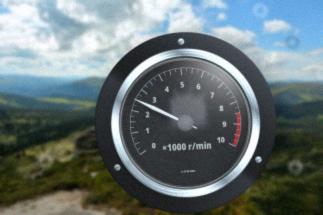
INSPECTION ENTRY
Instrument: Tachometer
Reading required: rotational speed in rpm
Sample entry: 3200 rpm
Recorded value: 2500 rpm
